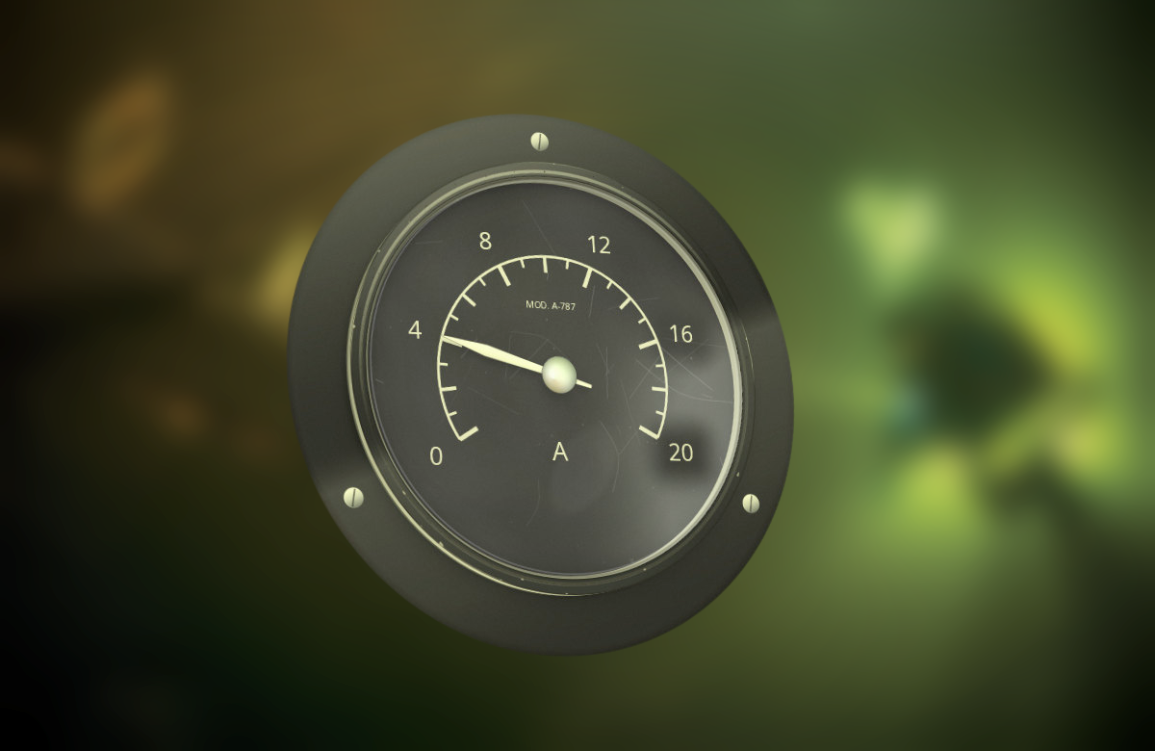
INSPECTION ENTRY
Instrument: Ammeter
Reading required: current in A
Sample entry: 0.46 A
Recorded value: 4 A
